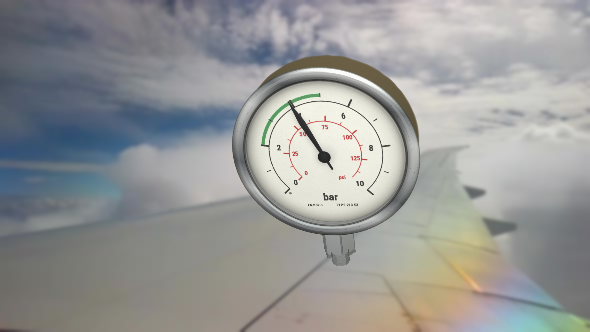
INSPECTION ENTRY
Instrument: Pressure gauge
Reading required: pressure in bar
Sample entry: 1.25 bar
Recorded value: 4 bar
